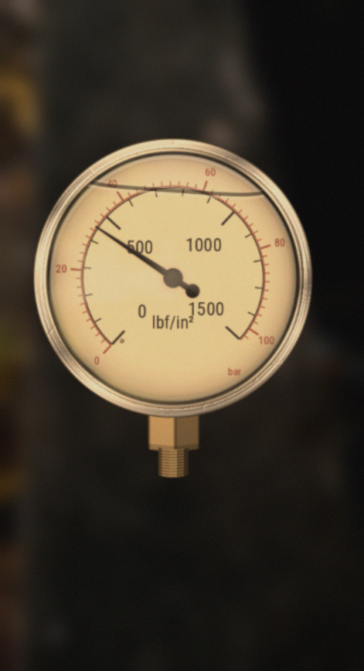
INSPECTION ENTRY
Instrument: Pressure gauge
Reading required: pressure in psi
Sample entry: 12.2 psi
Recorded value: 450 psi
